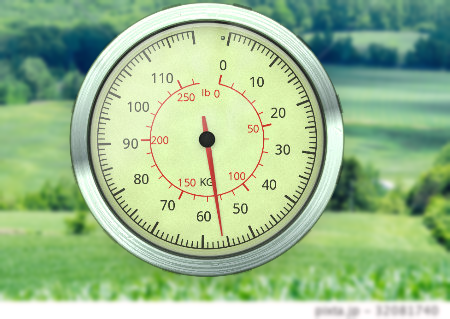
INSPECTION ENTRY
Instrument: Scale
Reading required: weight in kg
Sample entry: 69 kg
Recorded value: 56 kg
